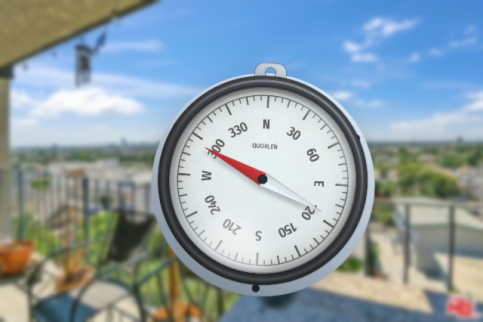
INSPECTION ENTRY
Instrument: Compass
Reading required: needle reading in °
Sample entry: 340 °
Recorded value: 295 °
